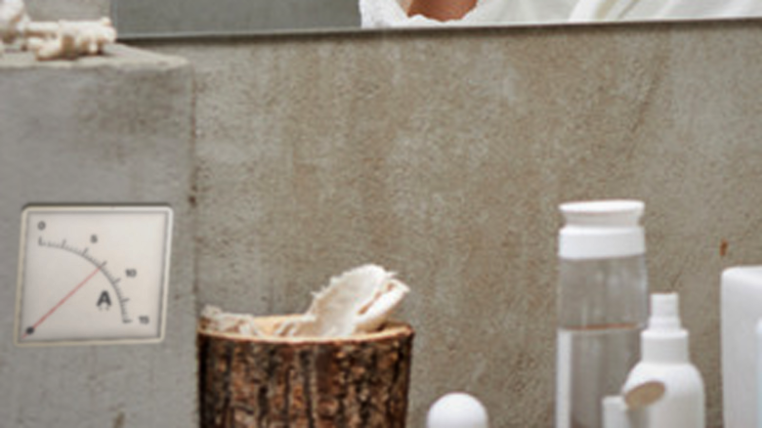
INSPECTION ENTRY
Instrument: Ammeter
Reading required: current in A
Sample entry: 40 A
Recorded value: 7.5 A
